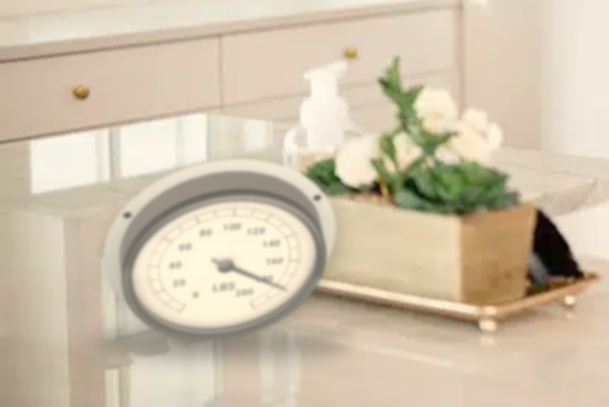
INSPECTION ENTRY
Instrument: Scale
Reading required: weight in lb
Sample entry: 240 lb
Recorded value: 180 lb
